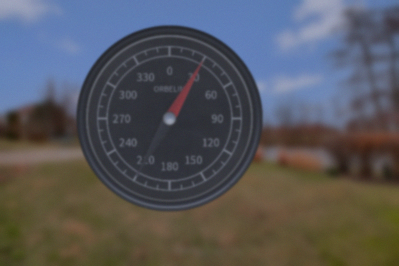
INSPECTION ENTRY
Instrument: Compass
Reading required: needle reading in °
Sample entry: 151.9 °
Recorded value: 30 °
